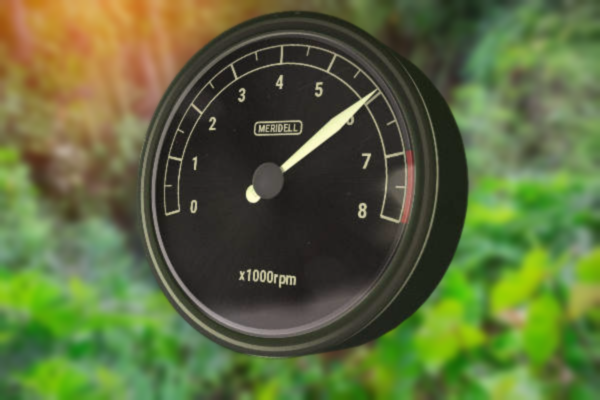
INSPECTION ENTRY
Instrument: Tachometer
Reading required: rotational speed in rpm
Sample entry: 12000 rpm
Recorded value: 6000 rpm
